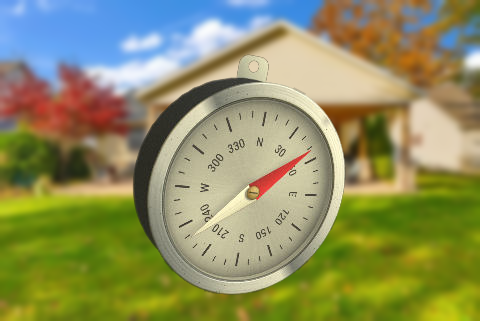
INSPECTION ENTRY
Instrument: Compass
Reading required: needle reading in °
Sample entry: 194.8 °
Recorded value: 50 °
